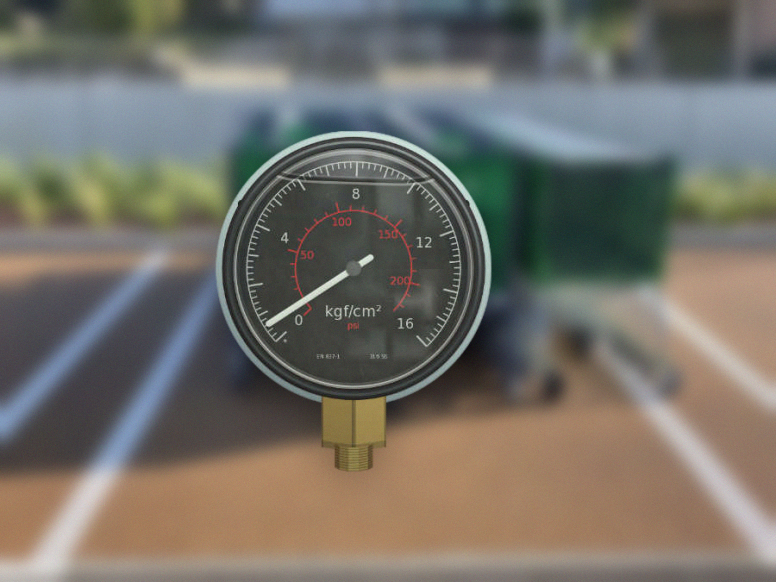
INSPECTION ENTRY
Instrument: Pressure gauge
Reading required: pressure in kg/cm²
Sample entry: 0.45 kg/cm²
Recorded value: 0.6 kg/cm²
